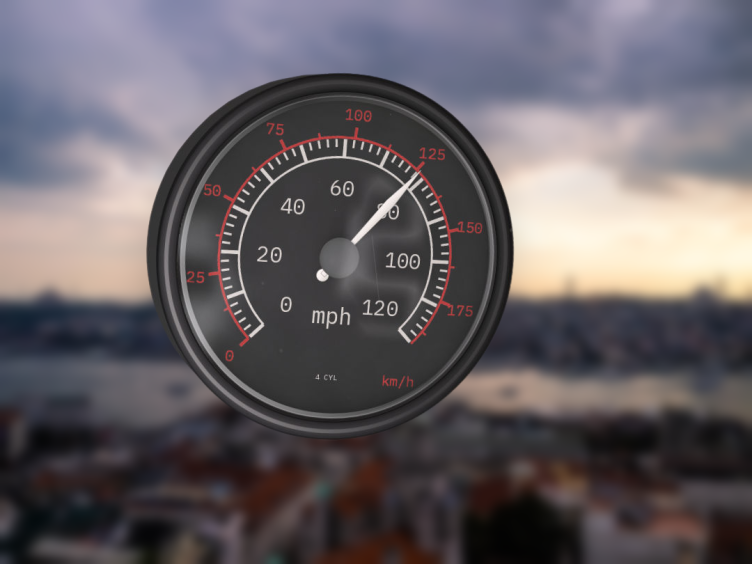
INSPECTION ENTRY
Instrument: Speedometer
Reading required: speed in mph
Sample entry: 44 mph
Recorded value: 78 mph
